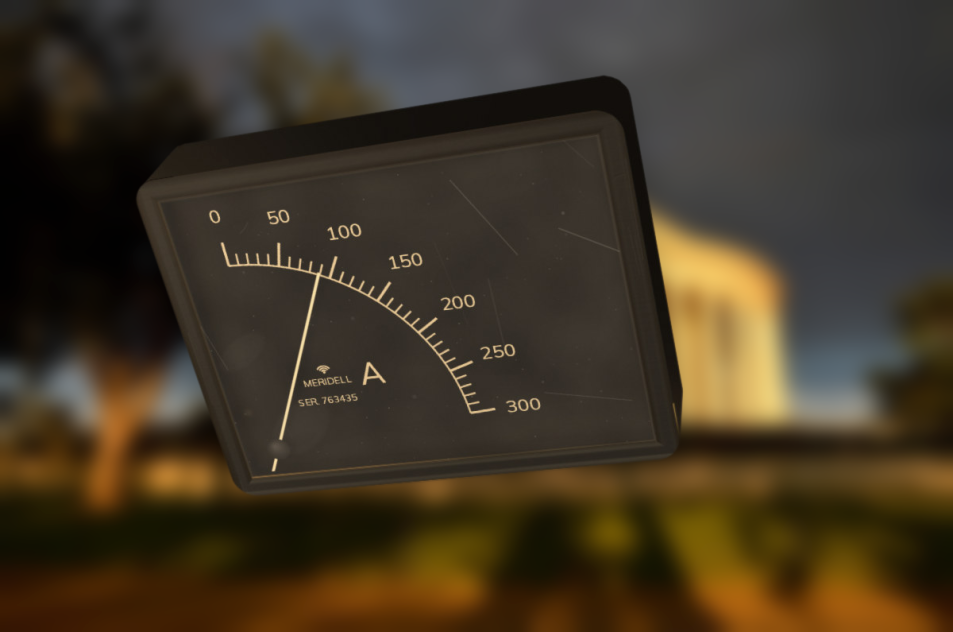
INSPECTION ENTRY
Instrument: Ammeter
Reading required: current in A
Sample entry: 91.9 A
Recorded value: 90 A
